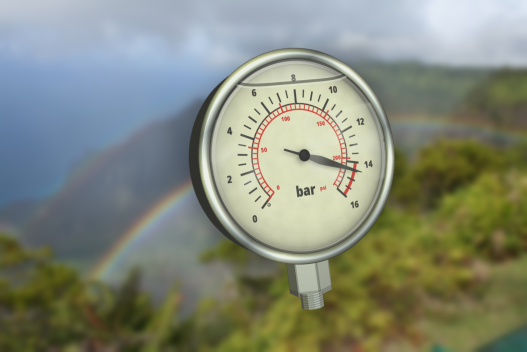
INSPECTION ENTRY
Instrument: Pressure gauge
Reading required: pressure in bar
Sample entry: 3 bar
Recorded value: 14.5 bar
